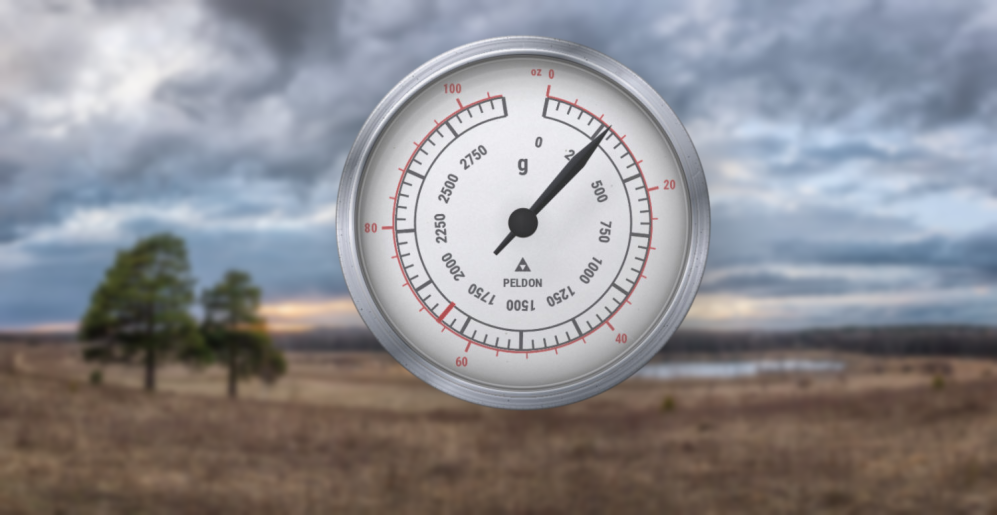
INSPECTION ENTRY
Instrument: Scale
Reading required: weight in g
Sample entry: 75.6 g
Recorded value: 275 g
